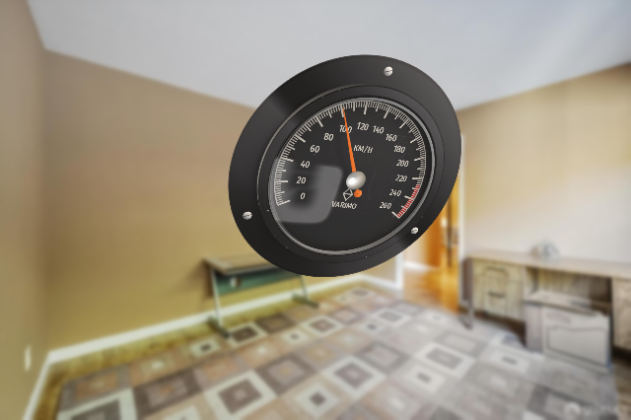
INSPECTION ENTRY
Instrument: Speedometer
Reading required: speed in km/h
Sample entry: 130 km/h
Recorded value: 100 km/h
